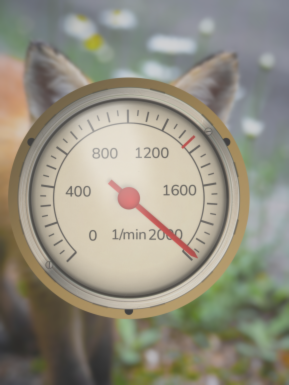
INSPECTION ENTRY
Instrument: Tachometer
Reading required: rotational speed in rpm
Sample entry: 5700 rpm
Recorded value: 1975 rpm
